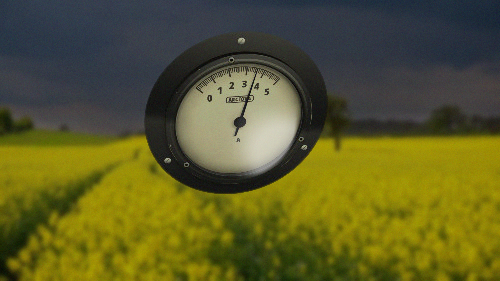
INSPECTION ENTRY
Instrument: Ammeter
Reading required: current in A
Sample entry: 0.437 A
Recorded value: 3.5 A
